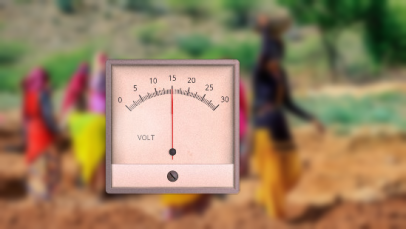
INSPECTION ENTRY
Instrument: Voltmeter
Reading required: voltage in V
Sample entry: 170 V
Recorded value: 15 V
